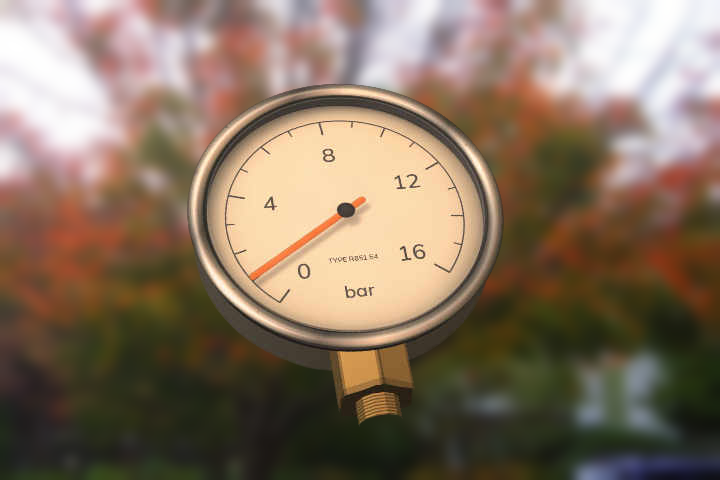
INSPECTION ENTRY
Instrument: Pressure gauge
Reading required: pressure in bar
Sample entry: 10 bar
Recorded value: 1 bar
